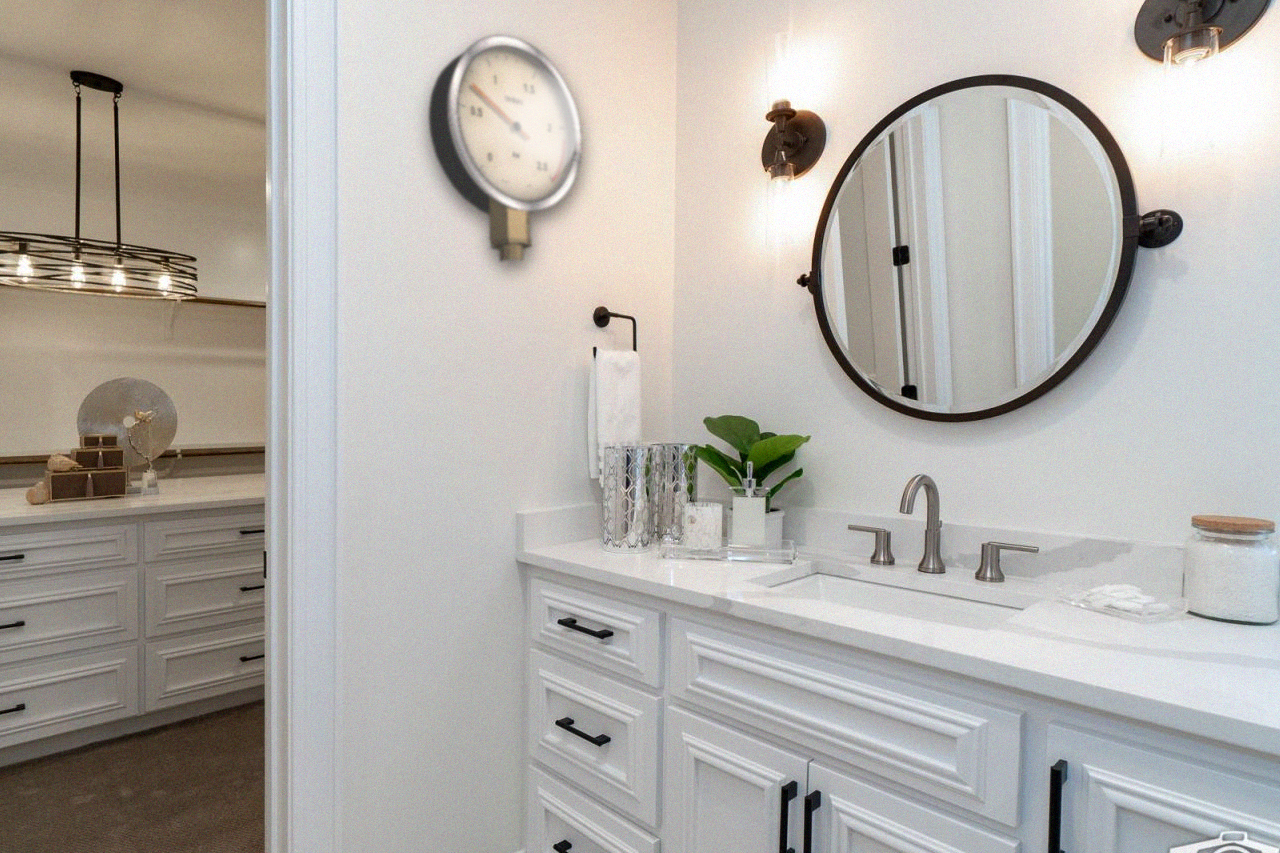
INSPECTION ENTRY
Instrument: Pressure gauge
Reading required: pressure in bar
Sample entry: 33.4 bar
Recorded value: 0.7 bar
